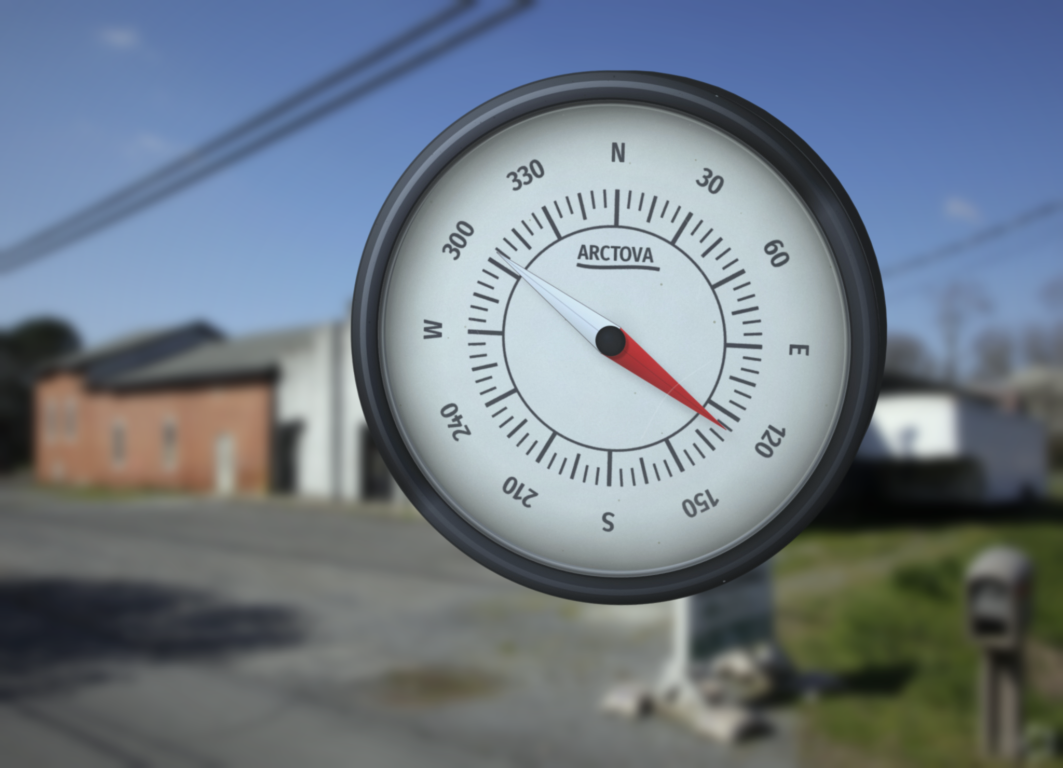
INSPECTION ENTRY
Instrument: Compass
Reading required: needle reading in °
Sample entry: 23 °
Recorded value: 125 °
